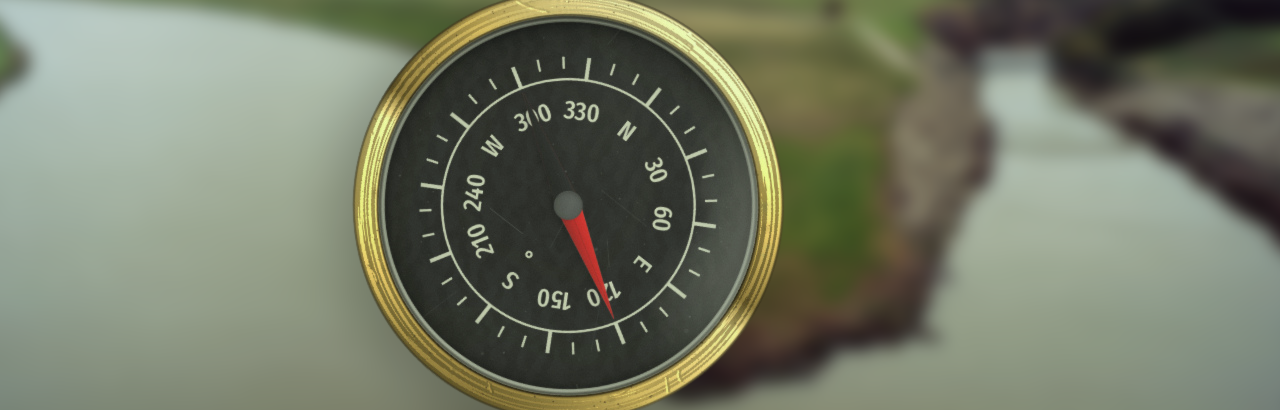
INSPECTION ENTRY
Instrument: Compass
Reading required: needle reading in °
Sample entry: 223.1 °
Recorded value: 120 °
